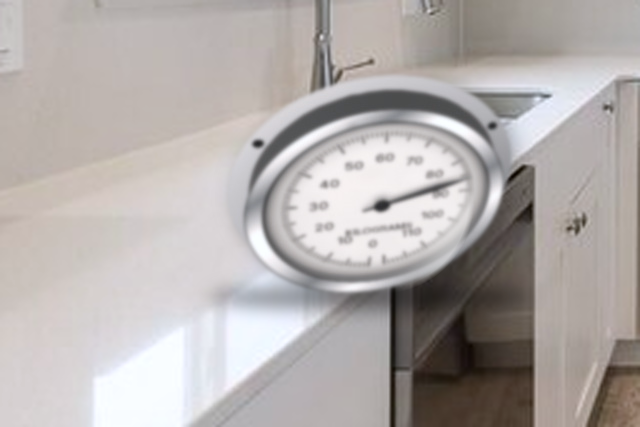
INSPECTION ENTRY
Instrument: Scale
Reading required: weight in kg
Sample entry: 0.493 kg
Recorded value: 85 kg
